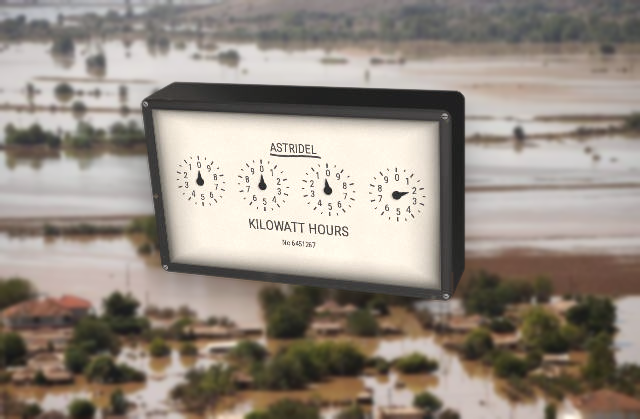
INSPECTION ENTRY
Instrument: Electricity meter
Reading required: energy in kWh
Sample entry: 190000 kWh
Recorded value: 2 kWh
